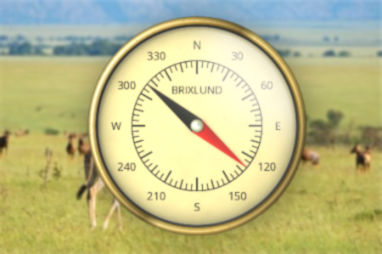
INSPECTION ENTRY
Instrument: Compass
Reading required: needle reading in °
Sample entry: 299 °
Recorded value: 130 °
